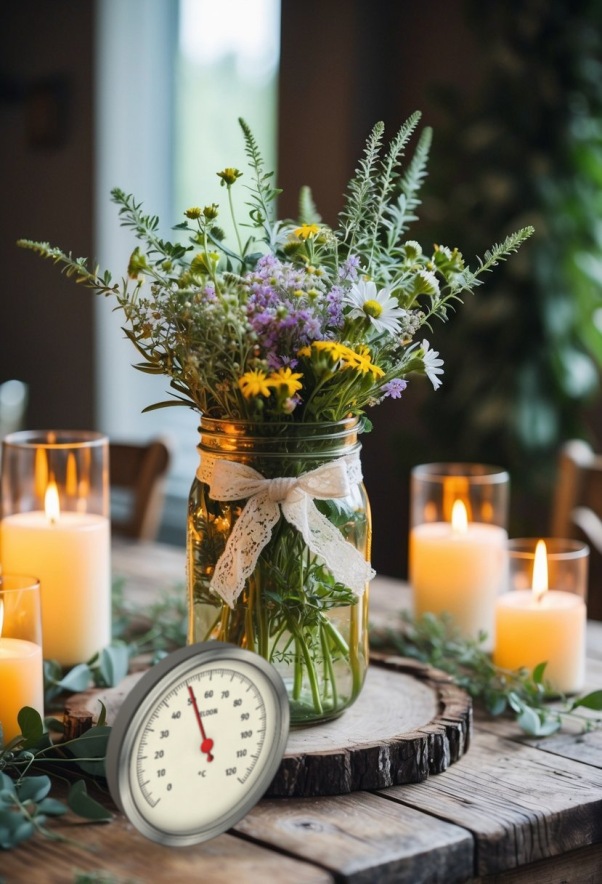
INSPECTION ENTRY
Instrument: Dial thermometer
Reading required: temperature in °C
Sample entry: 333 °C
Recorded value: 50 °C
